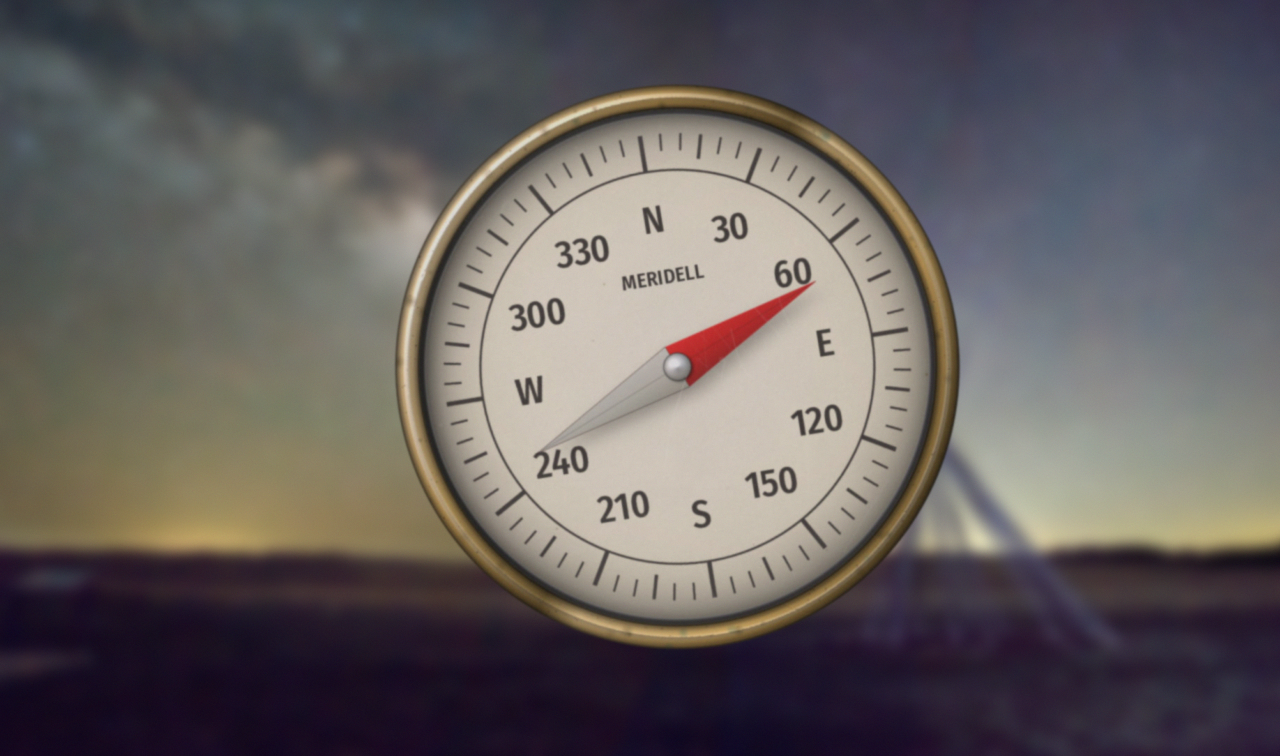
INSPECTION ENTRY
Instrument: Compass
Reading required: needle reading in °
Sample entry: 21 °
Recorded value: 67.5 °
